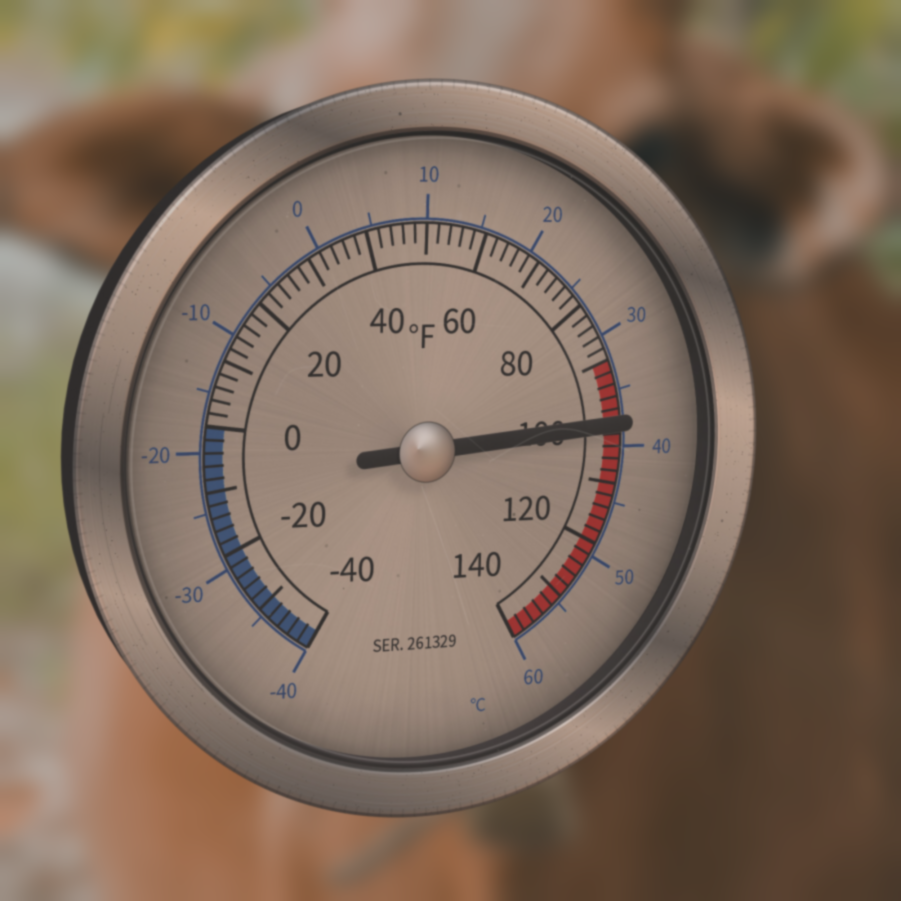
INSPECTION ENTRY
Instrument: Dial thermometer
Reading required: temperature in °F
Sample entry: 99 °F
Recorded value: 100 °F
